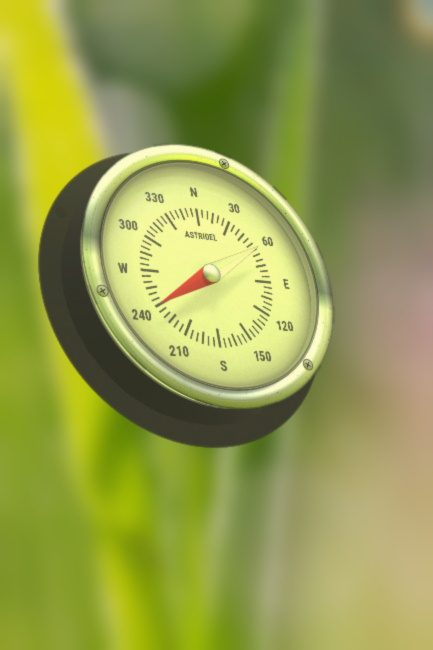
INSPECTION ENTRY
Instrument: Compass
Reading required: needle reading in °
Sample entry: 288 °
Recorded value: 240 °
